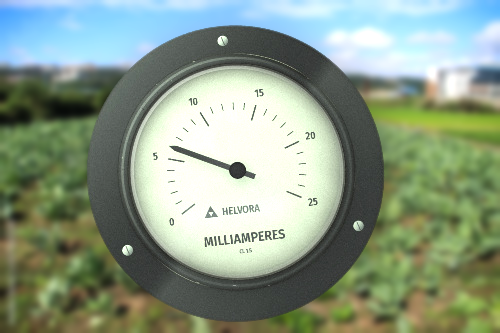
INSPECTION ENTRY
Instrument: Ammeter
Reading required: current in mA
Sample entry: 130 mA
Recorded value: 6 mA
